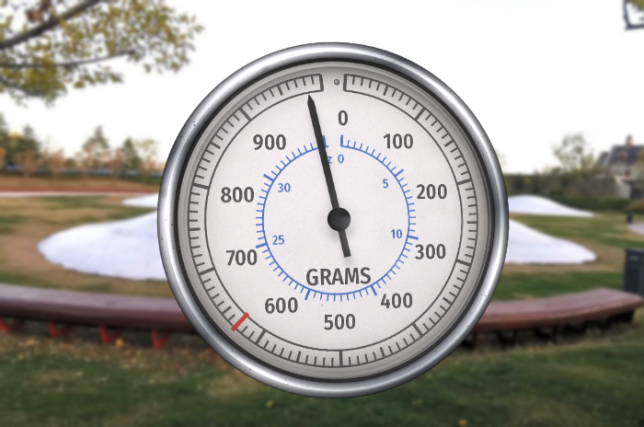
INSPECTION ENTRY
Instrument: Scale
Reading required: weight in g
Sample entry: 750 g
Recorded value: 980 g
